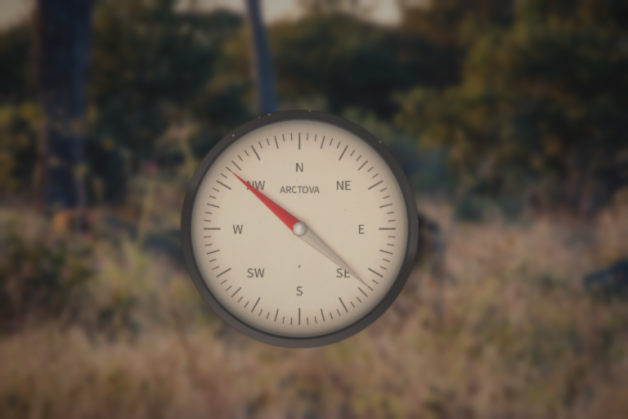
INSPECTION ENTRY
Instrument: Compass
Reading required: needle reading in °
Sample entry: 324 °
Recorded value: 310 °
